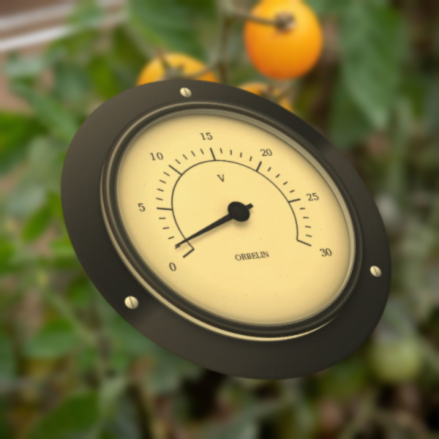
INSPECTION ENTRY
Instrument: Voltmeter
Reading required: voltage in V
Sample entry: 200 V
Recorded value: 1 V
